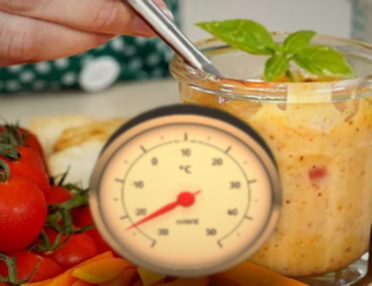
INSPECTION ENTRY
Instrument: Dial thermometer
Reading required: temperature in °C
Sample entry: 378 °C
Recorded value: -22.5 °C
